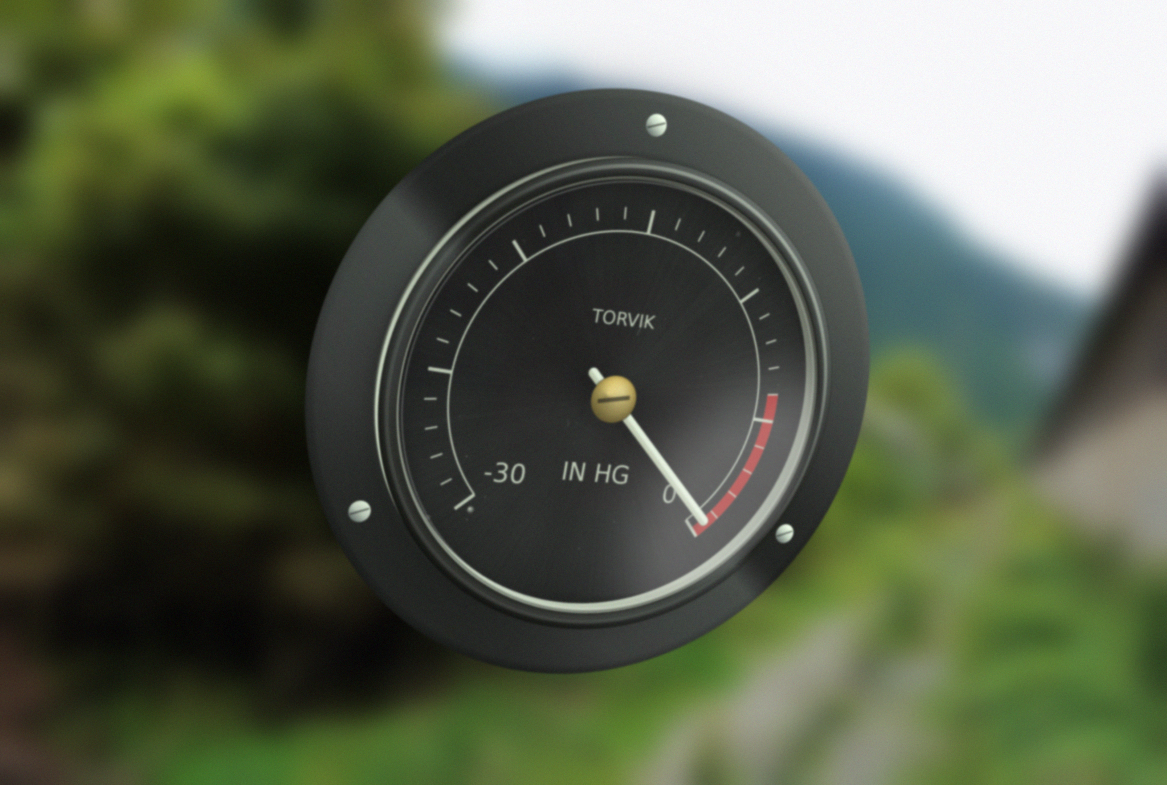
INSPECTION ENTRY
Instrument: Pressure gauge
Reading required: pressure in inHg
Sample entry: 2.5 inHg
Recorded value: -0.5 inHg
